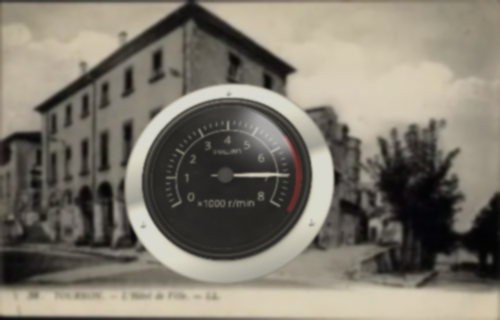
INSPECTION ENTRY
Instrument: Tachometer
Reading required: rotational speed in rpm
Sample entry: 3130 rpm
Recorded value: 7000 rpm
